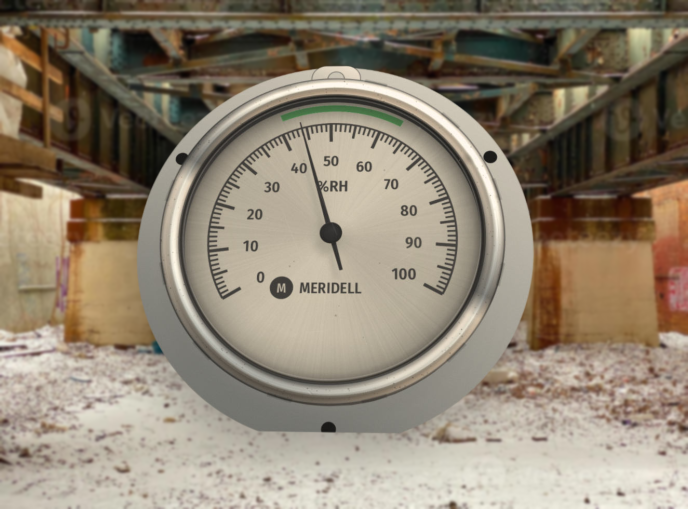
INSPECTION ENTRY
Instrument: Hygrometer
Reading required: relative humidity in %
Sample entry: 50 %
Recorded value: 44 %
